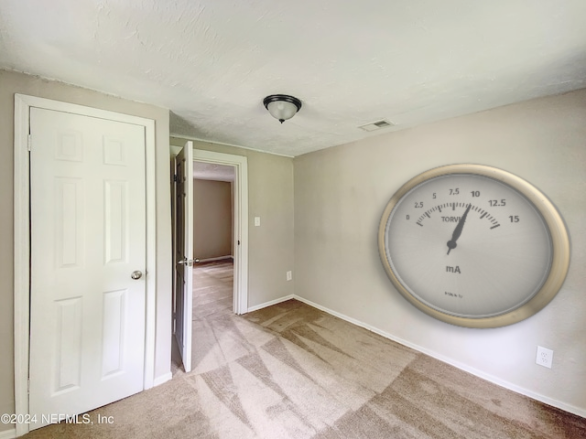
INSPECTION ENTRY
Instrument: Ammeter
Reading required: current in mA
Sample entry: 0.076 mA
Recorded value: 10 mA
